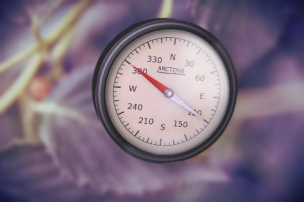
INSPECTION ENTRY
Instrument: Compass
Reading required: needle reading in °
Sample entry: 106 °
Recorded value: 300 °
